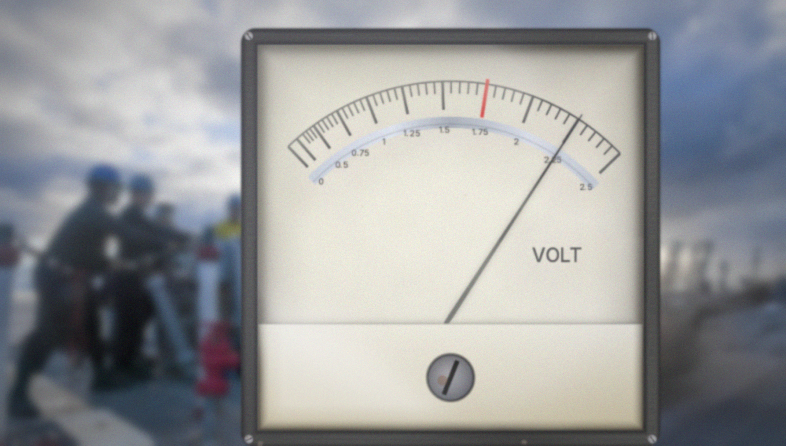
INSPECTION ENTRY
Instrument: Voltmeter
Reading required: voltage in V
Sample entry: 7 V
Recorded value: 2.25 V
